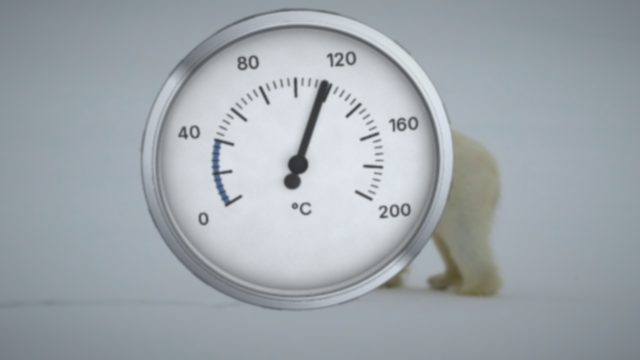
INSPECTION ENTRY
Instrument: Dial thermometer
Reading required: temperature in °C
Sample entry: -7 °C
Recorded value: 116 °C
